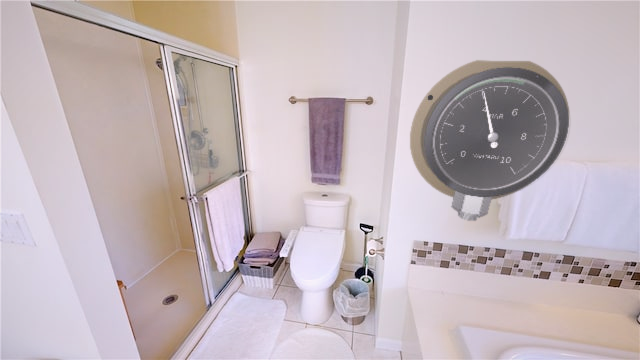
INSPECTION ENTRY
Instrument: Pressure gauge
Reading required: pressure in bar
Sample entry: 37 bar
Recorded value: 4 bar
